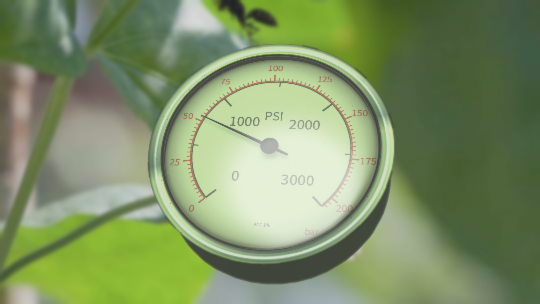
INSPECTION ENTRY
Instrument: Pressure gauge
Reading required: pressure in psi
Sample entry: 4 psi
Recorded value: 750 psi
